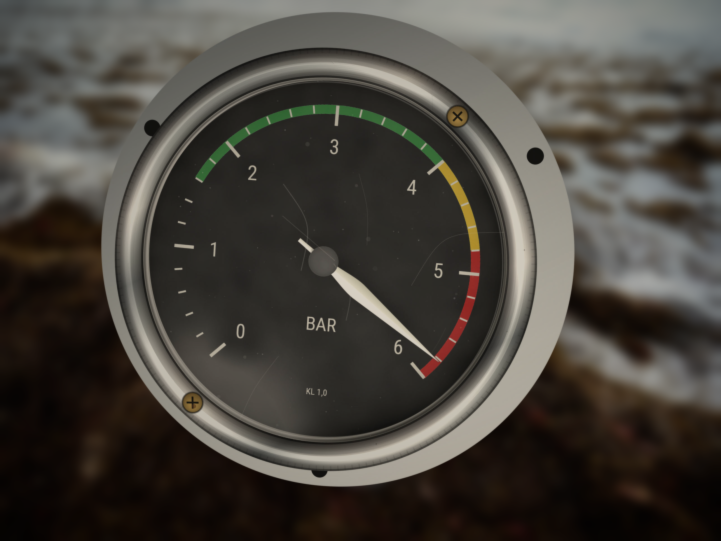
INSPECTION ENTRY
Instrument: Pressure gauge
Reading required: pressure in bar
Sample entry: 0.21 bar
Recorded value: 5.8 bar
